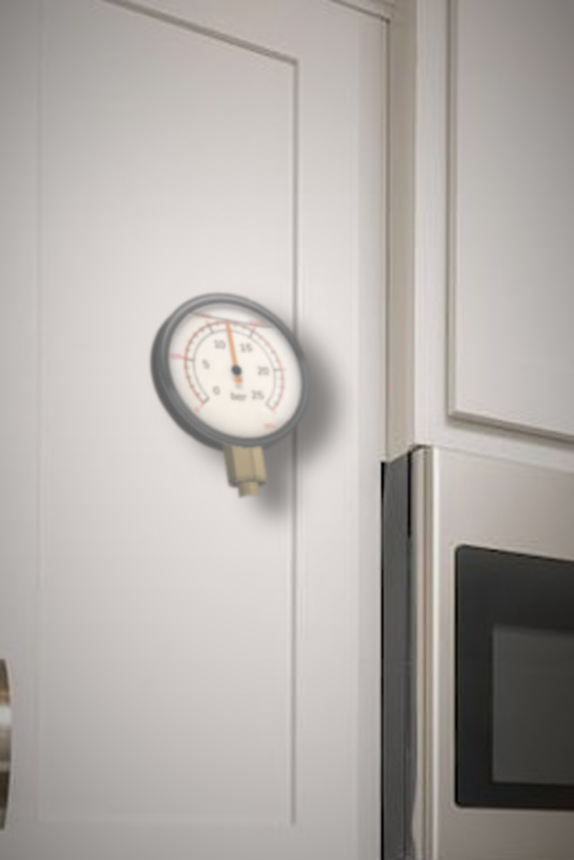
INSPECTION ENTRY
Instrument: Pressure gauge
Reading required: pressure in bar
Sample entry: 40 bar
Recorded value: 12 bar
